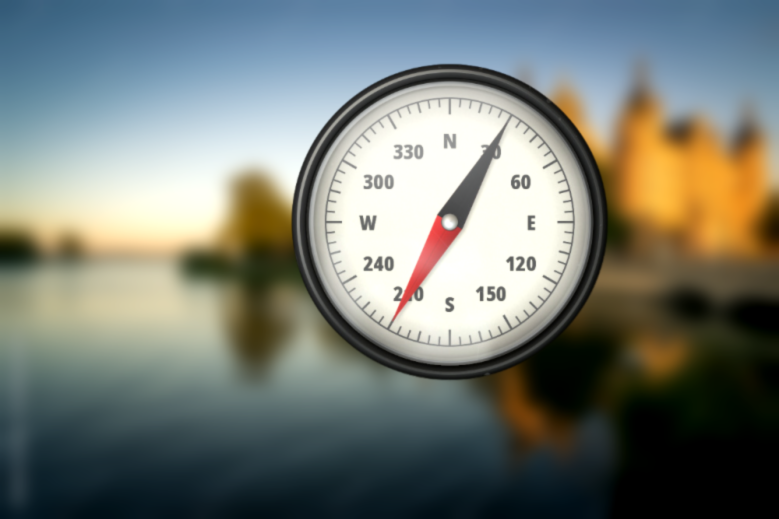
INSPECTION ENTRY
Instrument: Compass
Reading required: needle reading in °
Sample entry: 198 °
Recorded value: 210 °
